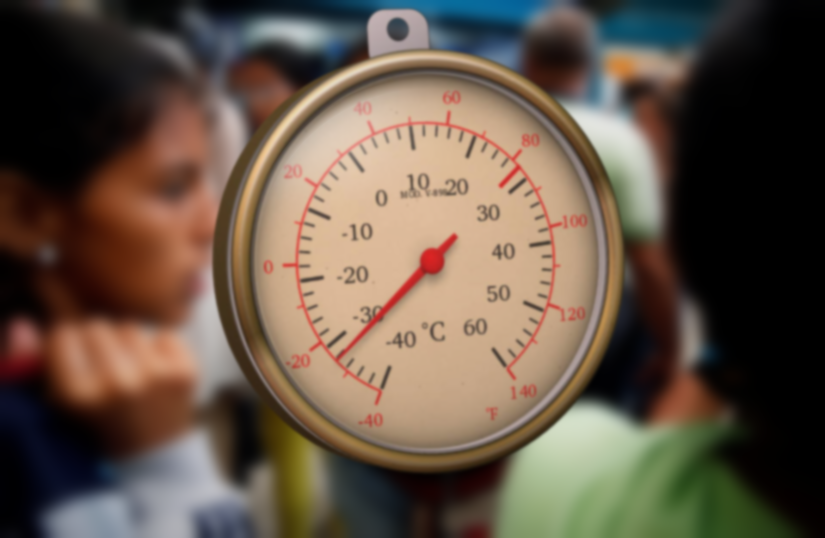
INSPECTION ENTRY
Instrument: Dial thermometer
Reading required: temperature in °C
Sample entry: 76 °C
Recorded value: -32 °C
